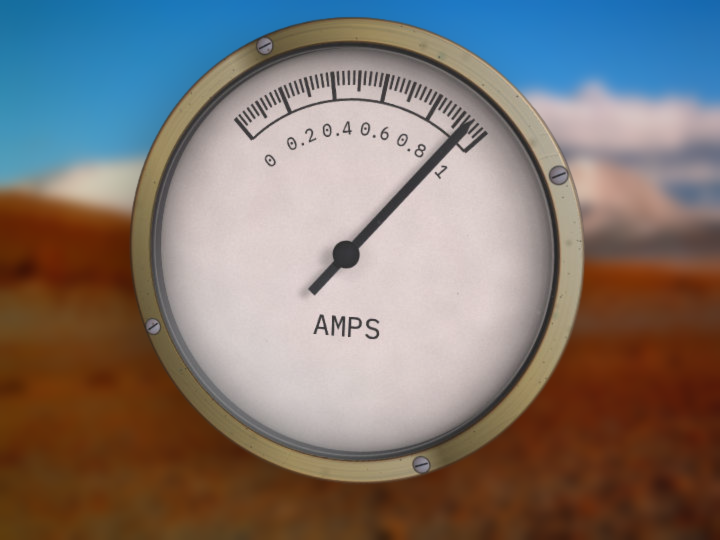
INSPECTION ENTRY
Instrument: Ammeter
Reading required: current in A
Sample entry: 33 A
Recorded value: 0.94 A
